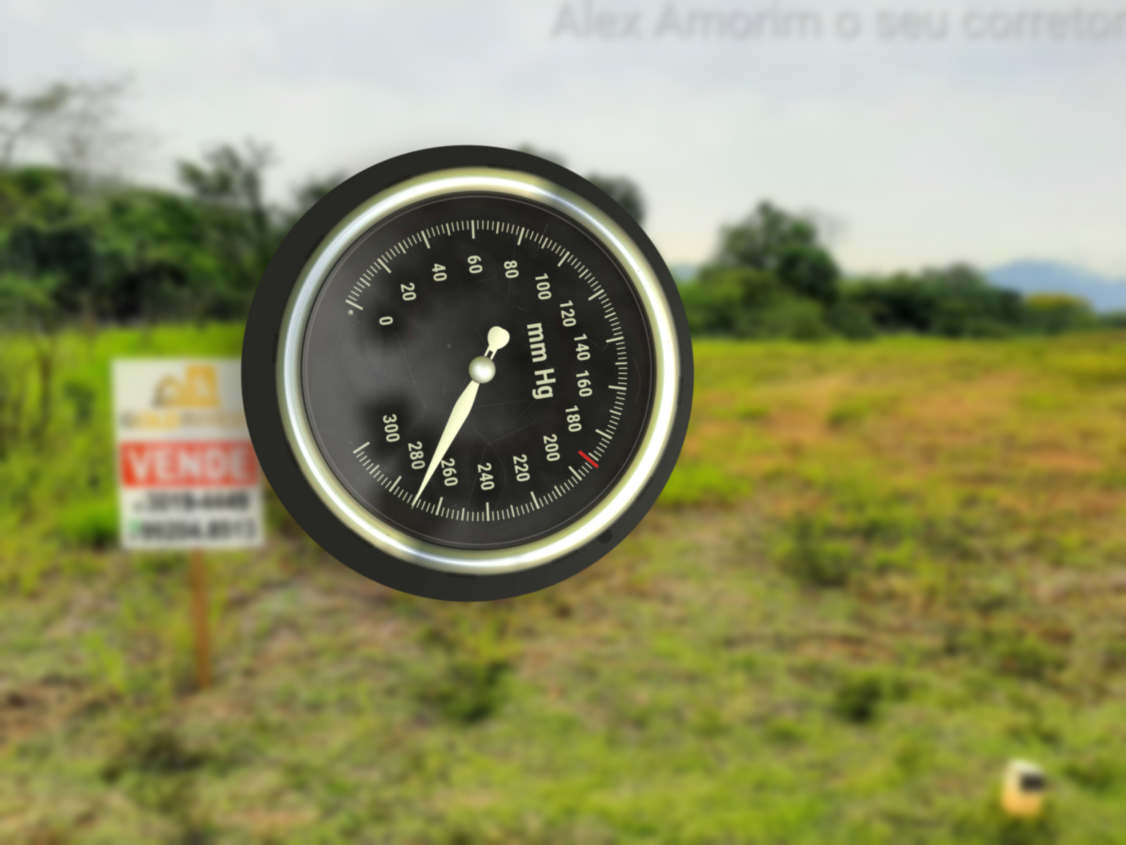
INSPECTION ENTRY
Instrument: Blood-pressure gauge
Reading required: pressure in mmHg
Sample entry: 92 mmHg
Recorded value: 270 mmHg
